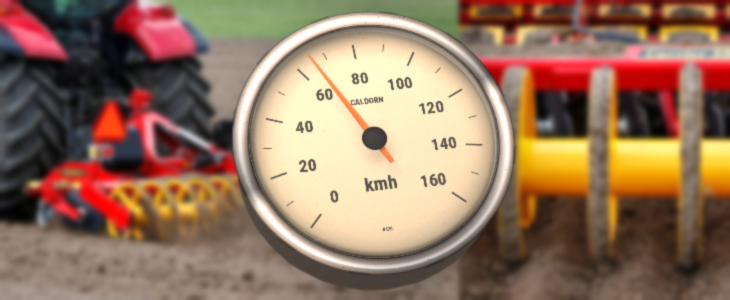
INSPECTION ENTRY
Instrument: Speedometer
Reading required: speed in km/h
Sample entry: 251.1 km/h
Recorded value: 65 km/h
